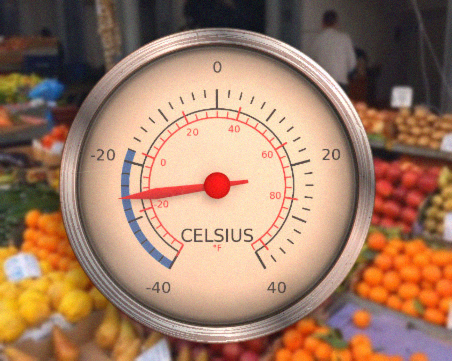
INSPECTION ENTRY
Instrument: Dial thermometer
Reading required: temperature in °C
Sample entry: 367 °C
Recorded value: -26 °C
